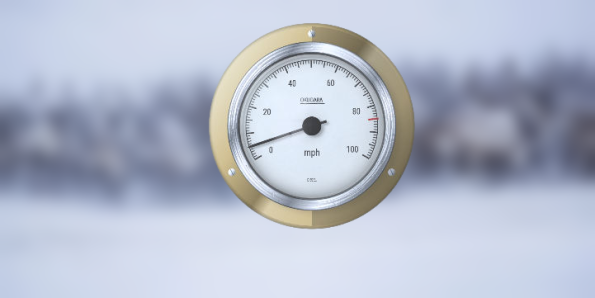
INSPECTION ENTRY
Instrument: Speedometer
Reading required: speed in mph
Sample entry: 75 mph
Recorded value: 5 mph
